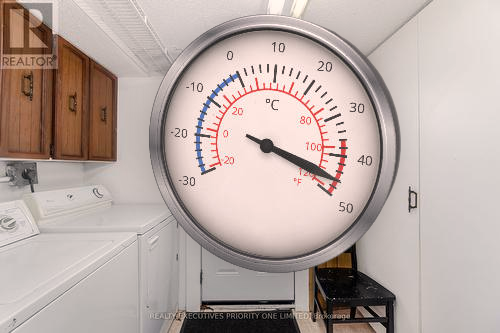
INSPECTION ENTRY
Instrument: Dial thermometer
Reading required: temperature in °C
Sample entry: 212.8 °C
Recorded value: 46 °C
